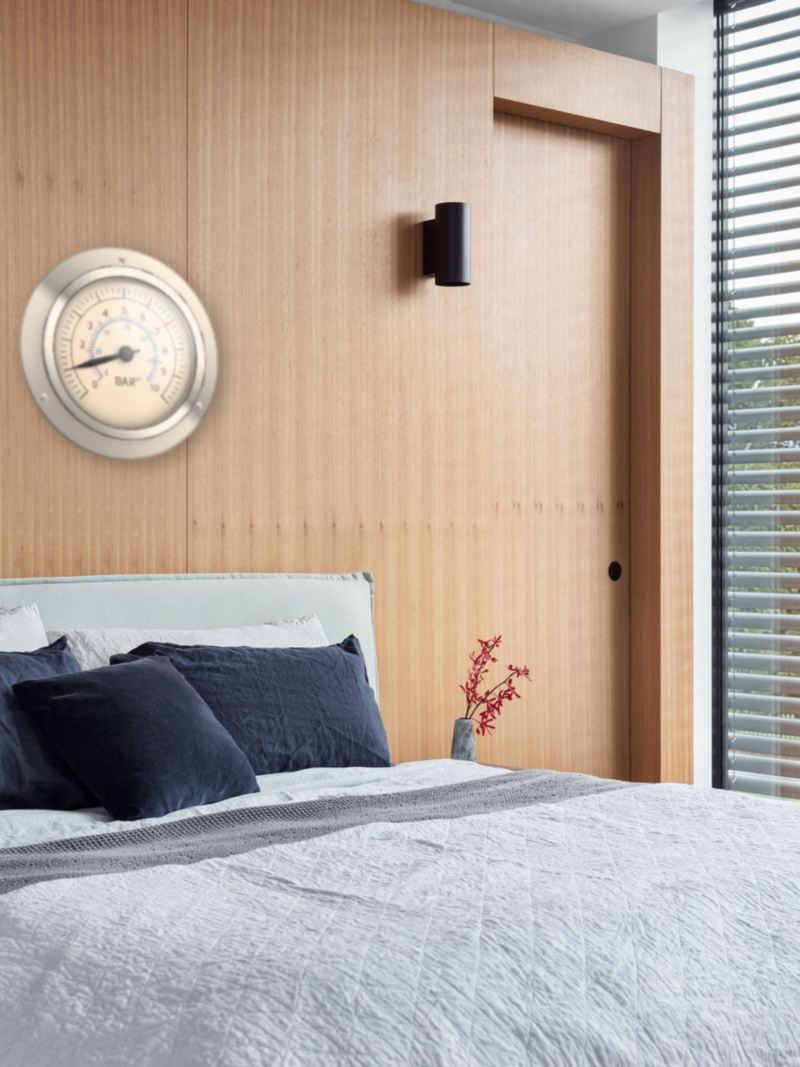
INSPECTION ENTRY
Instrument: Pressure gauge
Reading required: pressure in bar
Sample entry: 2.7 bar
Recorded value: 1 bar
